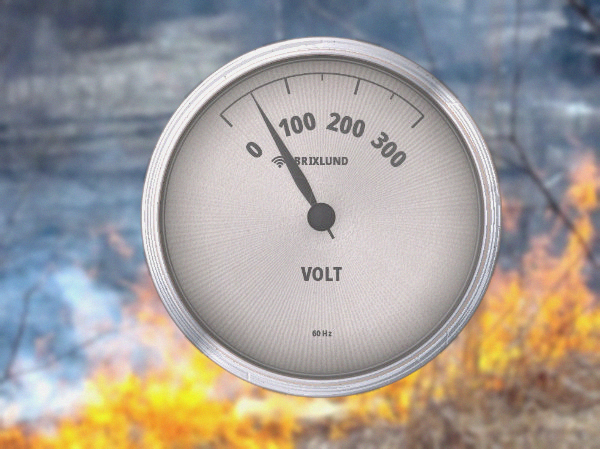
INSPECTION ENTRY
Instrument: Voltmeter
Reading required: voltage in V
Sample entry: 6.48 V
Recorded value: 50 V
